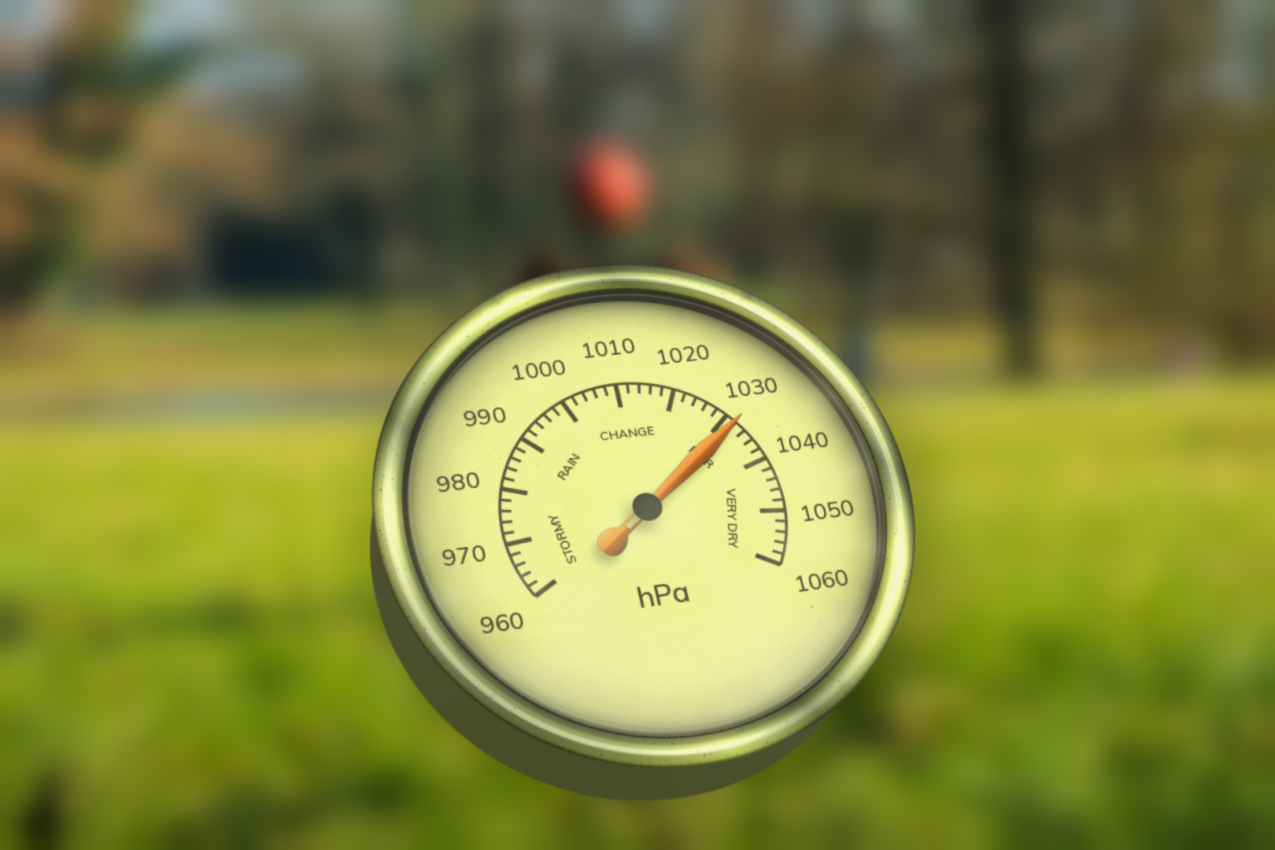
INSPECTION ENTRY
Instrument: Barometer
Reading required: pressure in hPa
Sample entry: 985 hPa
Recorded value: 1032 hPa
